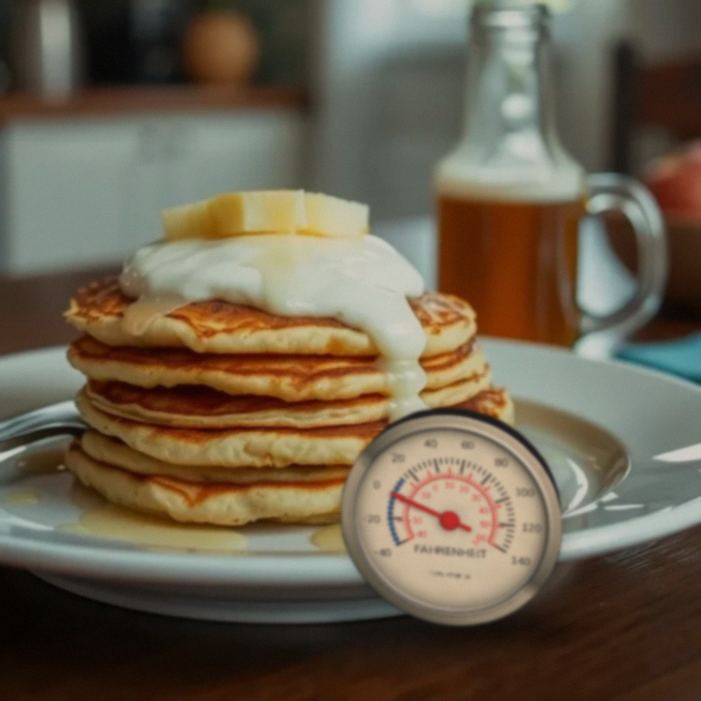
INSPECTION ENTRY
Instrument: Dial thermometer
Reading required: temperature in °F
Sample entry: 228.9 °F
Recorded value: 0 °F
